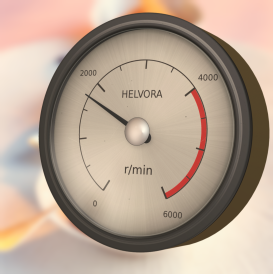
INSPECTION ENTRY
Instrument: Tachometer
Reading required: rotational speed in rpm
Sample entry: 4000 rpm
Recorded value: 1750 rpm
